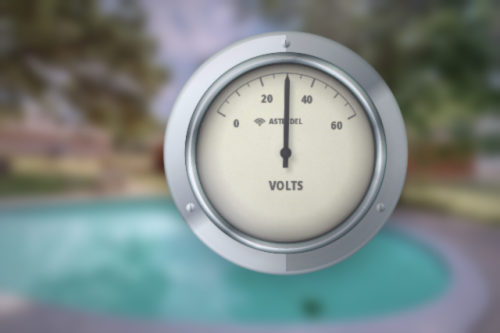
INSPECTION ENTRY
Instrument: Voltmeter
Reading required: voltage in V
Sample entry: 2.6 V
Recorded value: 30 V
